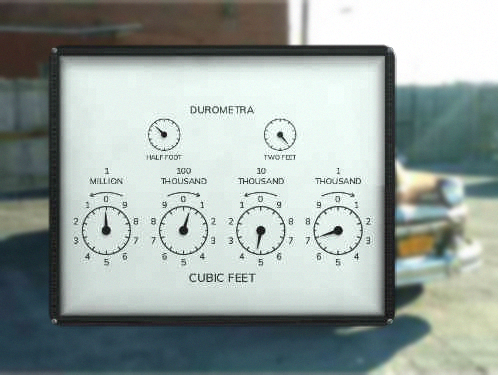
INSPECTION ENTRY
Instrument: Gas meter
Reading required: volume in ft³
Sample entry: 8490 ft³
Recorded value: 4700 ft³
